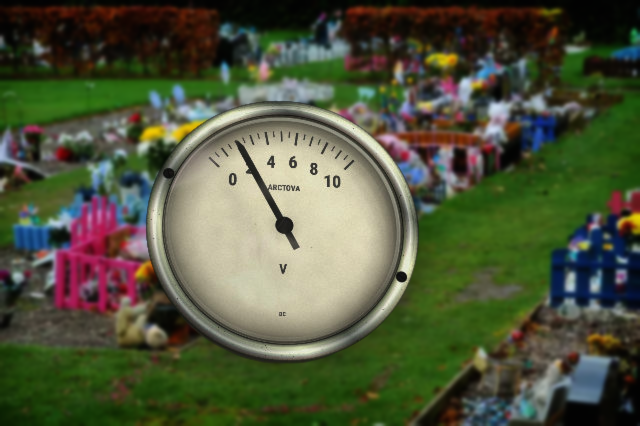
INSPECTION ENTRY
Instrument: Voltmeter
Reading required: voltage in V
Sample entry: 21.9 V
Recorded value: 2 V
